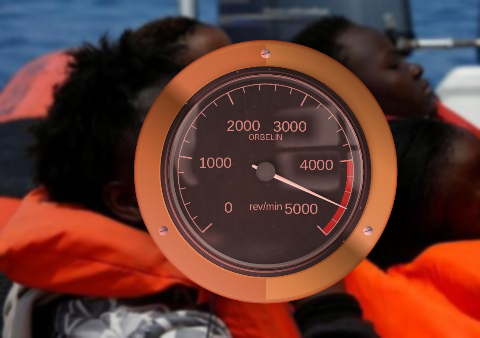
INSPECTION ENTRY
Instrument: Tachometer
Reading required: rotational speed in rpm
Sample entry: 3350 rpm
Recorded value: 4600 rpm
